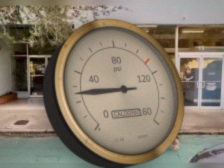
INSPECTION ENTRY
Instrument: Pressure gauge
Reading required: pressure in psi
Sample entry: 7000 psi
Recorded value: 25 psi
